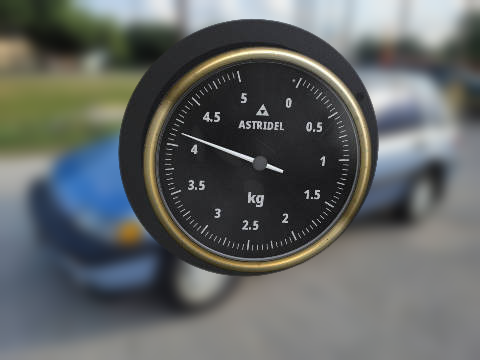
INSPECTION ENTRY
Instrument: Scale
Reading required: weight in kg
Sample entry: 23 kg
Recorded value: 4.15 kg
